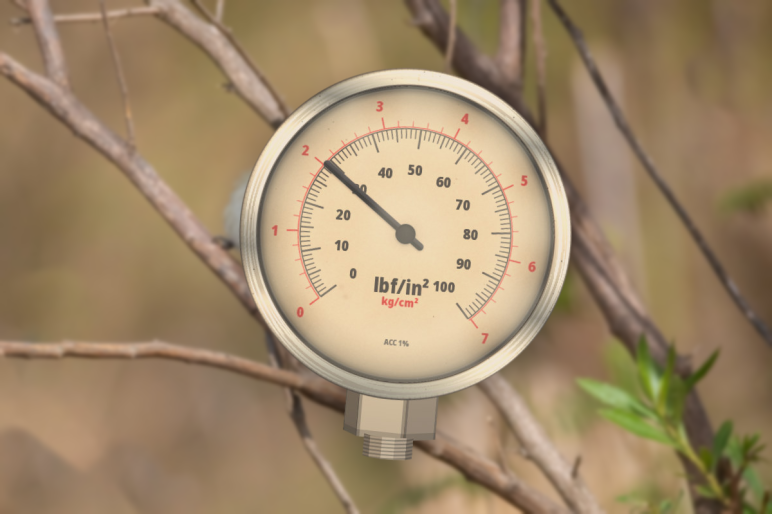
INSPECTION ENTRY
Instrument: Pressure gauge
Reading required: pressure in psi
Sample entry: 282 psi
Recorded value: 29 psi
